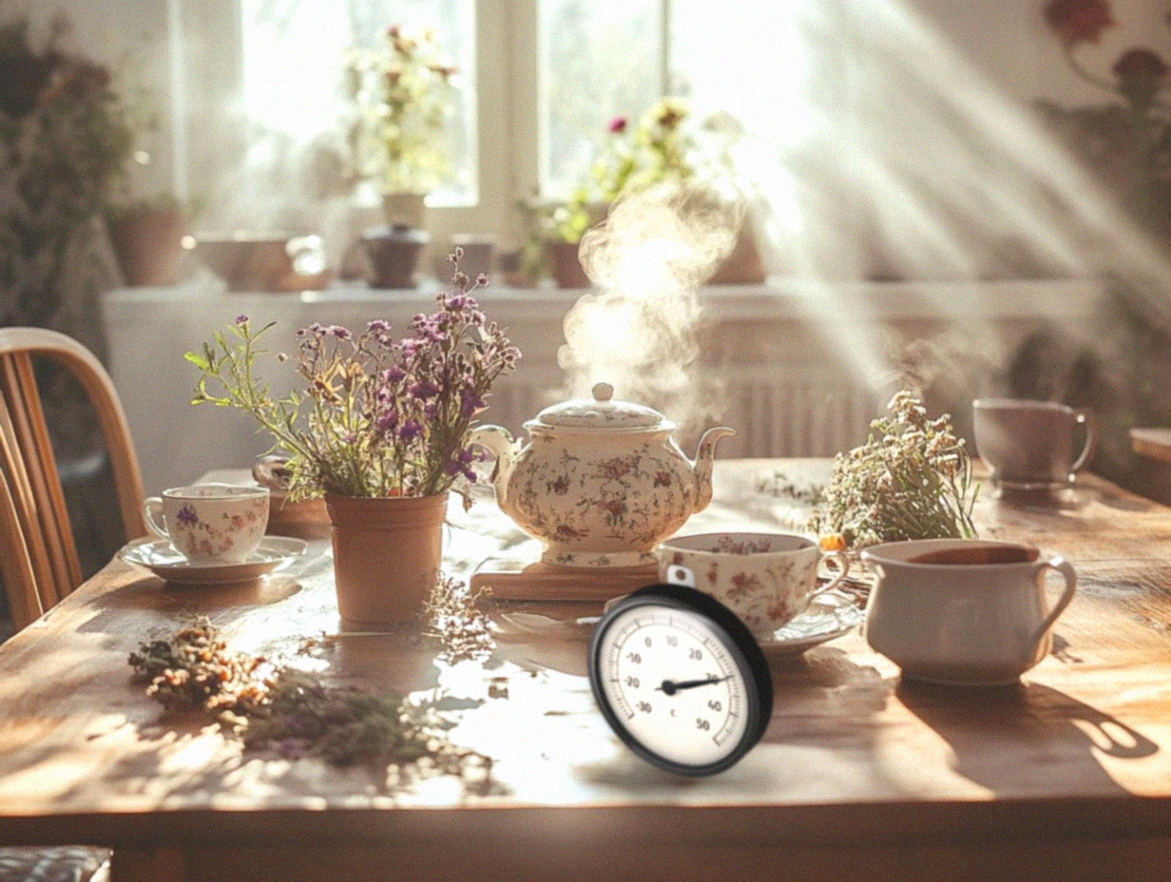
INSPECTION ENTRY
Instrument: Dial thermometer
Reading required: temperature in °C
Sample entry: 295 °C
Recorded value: 30 °C
